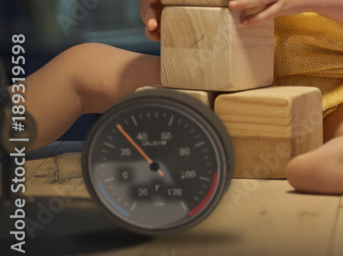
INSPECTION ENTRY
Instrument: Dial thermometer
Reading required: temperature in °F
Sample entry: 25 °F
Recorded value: 32 °F
